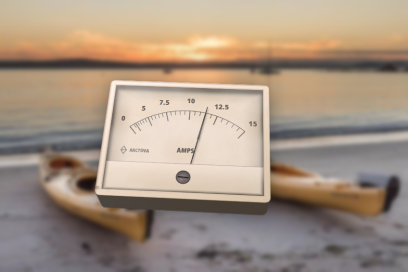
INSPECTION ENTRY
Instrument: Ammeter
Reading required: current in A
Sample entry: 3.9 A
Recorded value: 11.5 A
